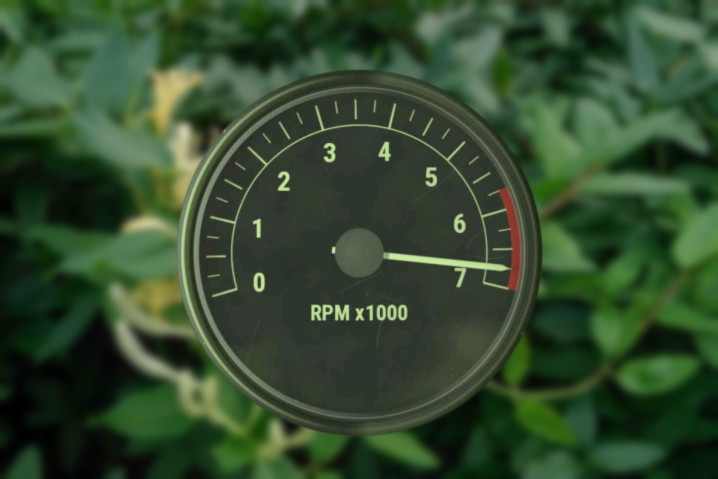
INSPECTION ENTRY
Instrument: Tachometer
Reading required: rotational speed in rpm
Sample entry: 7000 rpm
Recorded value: 6750 rpm
